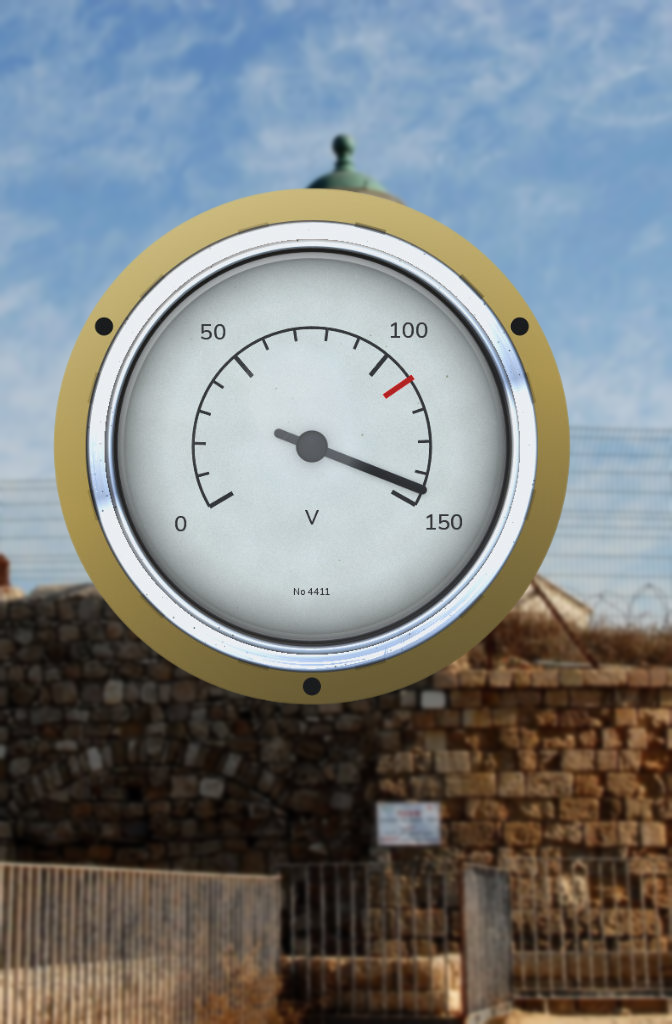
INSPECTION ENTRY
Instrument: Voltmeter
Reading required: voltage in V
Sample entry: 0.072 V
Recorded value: 145 V
